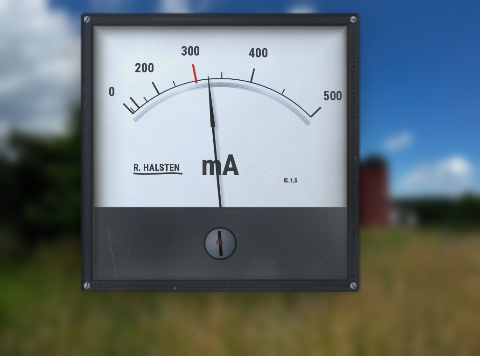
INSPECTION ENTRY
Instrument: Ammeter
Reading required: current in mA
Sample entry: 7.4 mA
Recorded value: 325 mA
